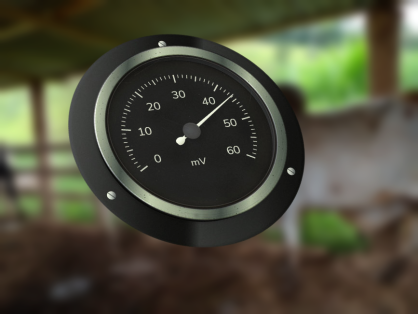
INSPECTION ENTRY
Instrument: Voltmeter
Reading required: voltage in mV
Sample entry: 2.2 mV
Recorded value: 44 mV
